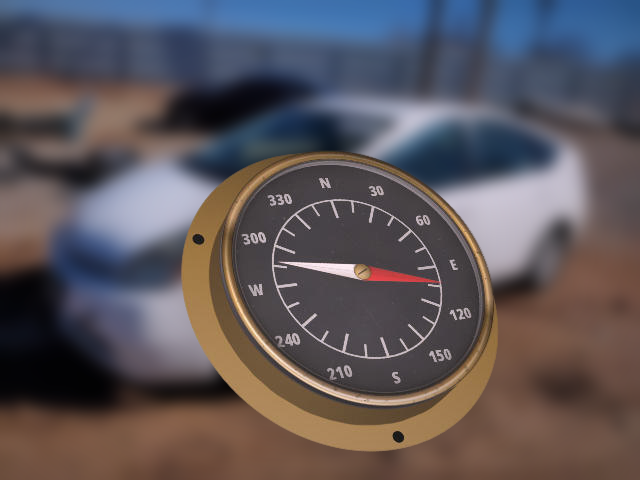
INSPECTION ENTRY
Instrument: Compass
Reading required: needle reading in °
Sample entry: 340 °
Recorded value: 105 °
